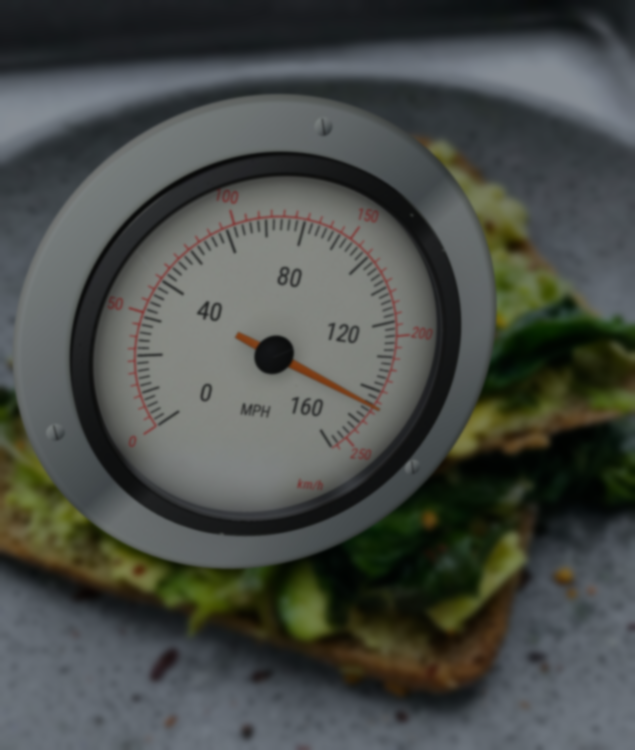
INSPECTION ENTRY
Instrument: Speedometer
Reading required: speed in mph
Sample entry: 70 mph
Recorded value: 144 mph
